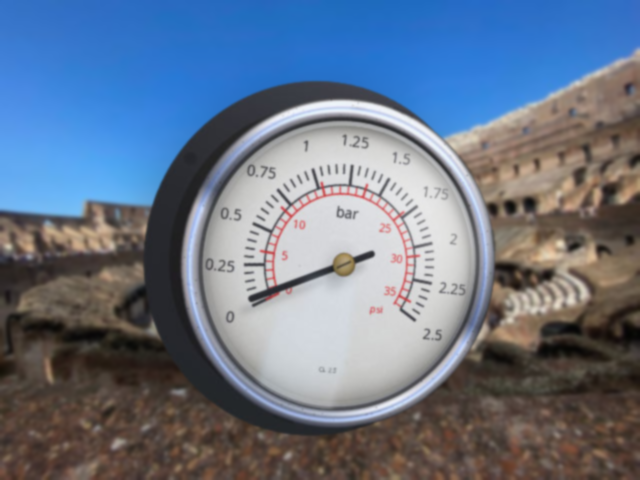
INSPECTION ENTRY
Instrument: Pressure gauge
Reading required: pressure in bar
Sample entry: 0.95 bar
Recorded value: 0.05 bar
